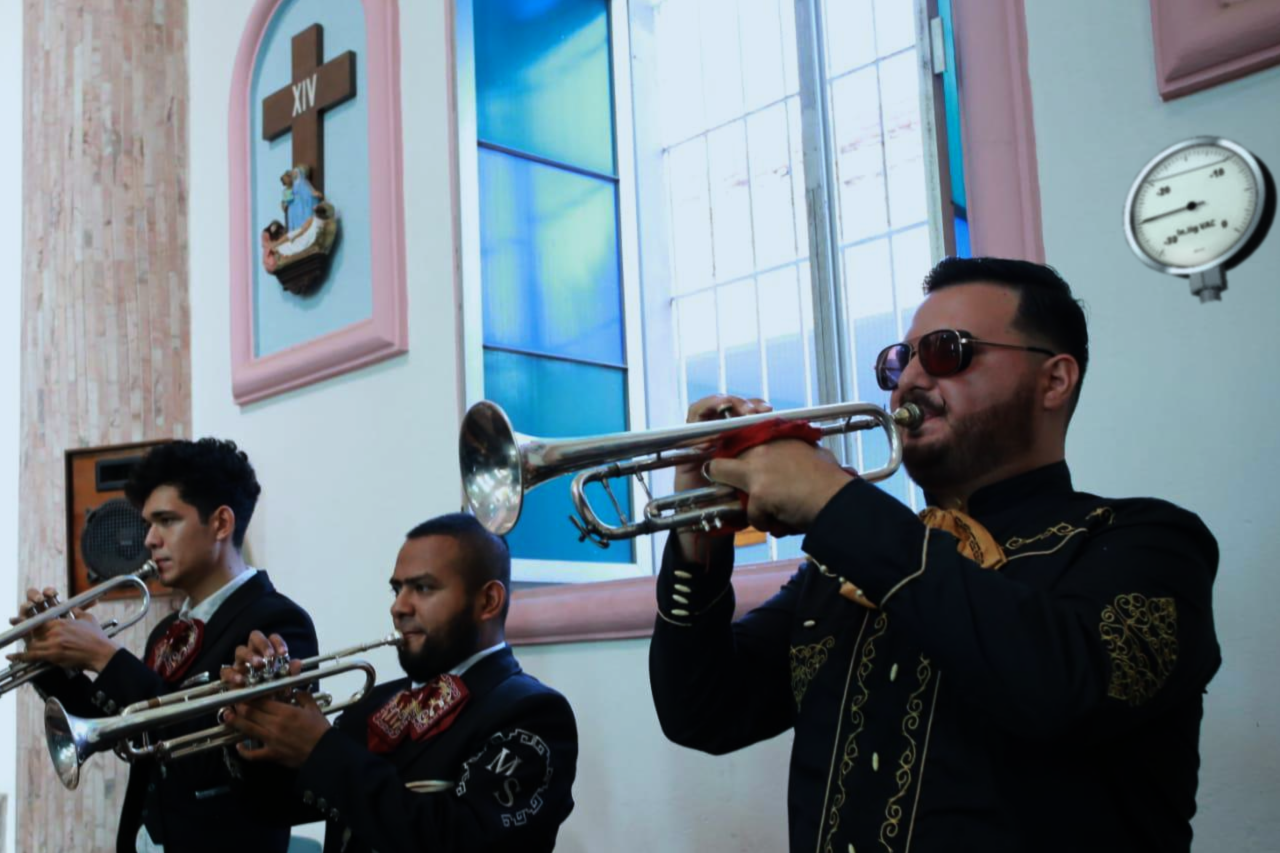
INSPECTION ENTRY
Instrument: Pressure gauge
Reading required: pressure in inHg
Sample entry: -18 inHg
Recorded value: -25 inHg
